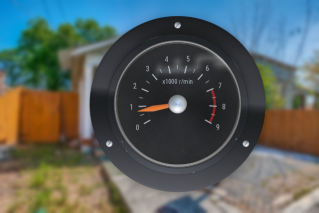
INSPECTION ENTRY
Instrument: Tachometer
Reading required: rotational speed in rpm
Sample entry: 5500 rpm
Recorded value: 750 rpm
